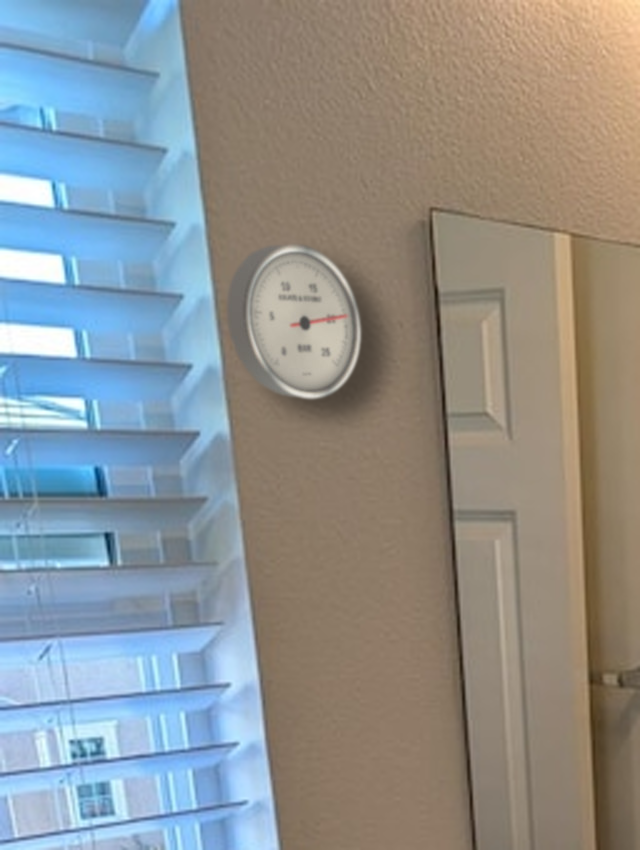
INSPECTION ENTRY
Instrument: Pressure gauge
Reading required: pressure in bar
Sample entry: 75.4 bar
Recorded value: 20 bar
